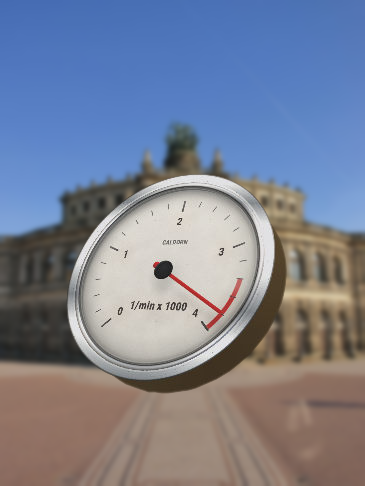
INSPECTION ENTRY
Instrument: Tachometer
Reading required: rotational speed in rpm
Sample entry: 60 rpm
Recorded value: 3800 rpm
